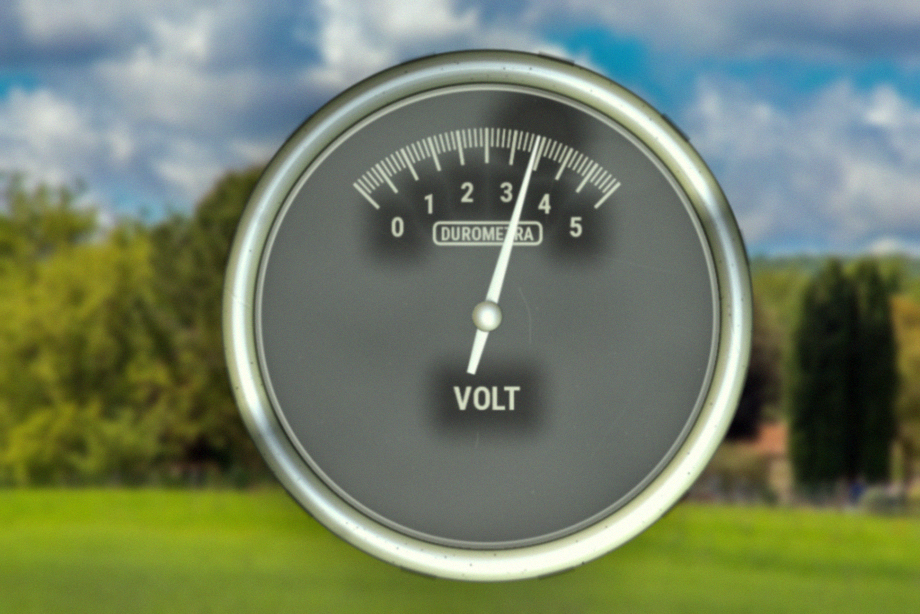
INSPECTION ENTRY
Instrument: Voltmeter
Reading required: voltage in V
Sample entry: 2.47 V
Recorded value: 3.4 V
